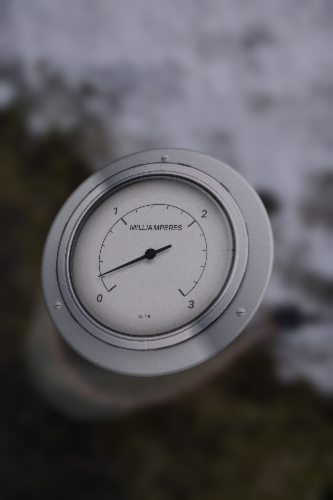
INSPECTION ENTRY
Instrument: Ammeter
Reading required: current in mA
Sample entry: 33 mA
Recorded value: 0.2 mA
